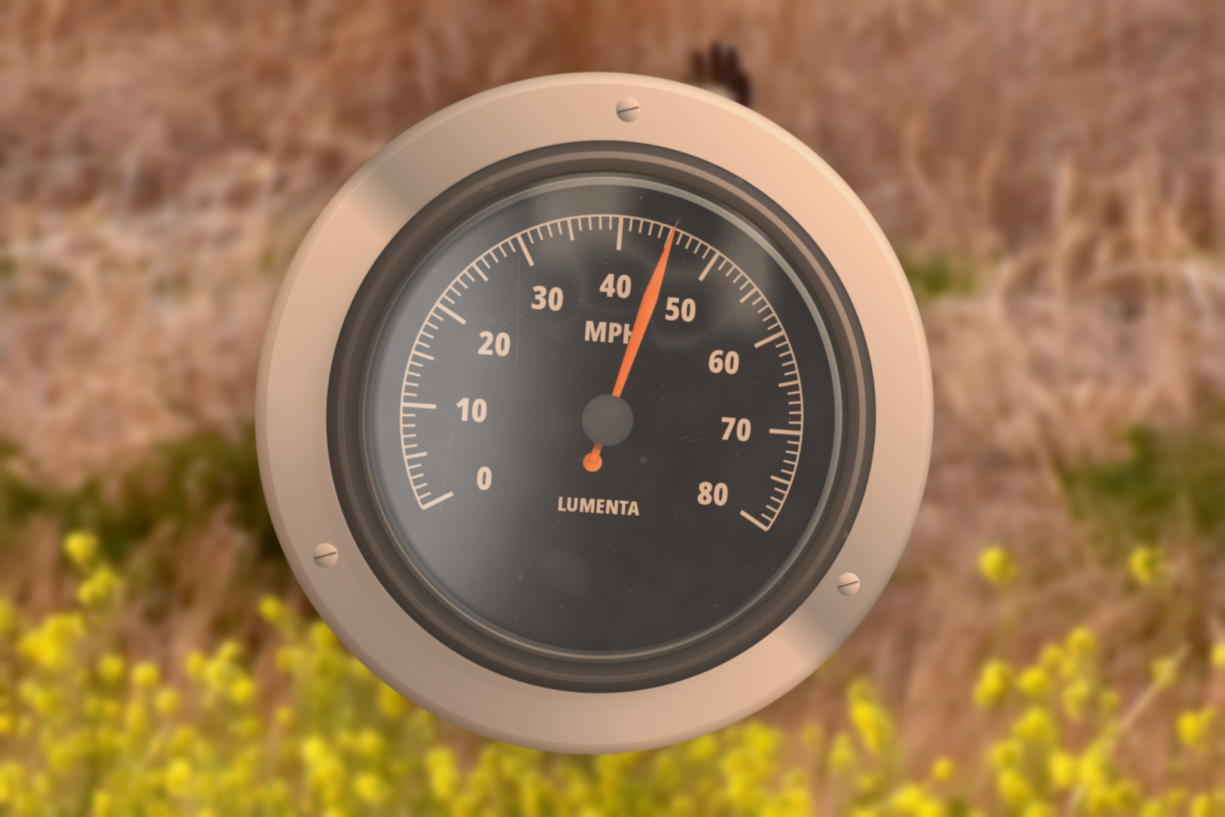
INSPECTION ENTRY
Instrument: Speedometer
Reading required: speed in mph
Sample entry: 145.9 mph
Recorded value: 45 mph
